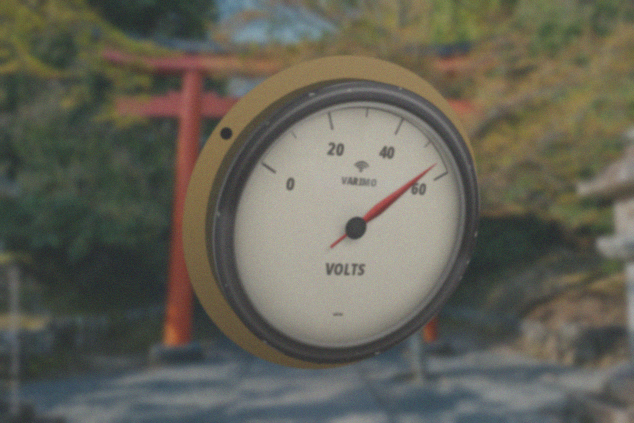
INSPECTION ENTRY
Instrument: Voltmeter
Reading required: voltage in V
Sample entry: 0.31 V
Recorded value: 55 V
